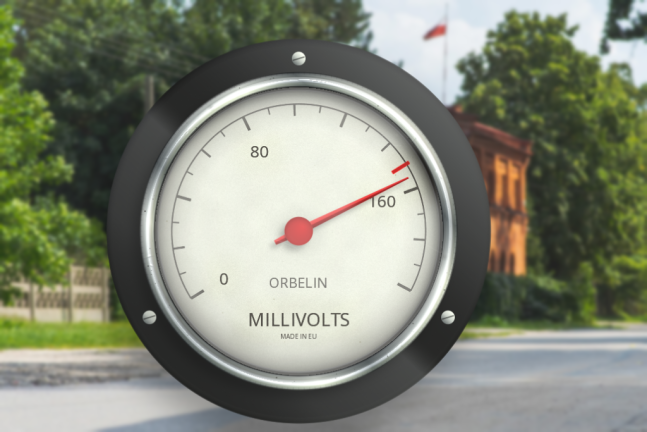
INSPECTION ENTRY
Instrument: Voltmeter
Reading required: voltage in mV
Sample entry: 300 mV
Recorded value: 155 mV
